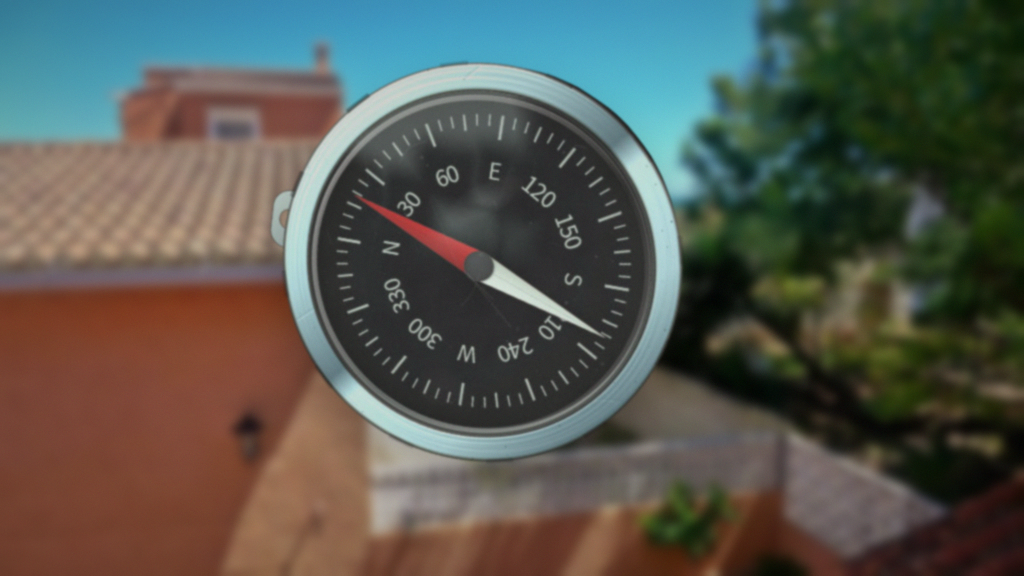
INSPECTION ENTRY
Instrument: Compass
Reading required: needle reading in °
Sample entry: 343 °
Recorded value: 20 °
